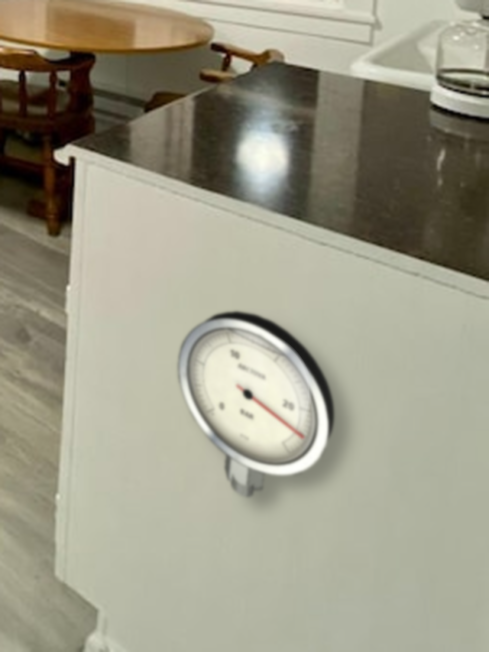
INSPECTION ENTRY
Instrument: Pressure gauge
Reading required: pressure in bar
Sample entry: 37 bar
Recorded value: 22.5 bar
